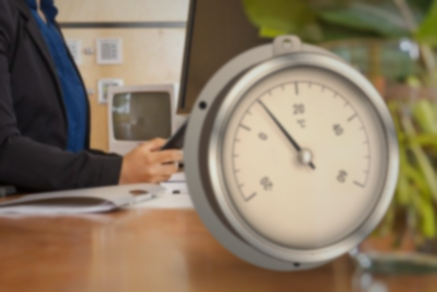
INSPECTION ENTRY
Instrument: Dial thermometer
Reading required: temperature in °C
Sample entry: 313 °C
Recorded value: 8 °C
